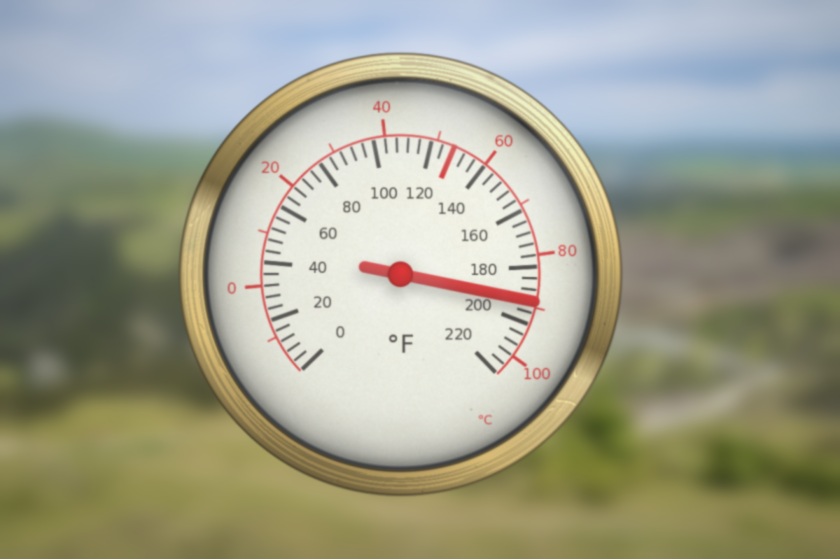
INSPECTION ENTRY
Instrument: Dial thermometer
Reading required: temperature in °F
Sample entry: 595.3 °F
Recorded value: 192 °F
